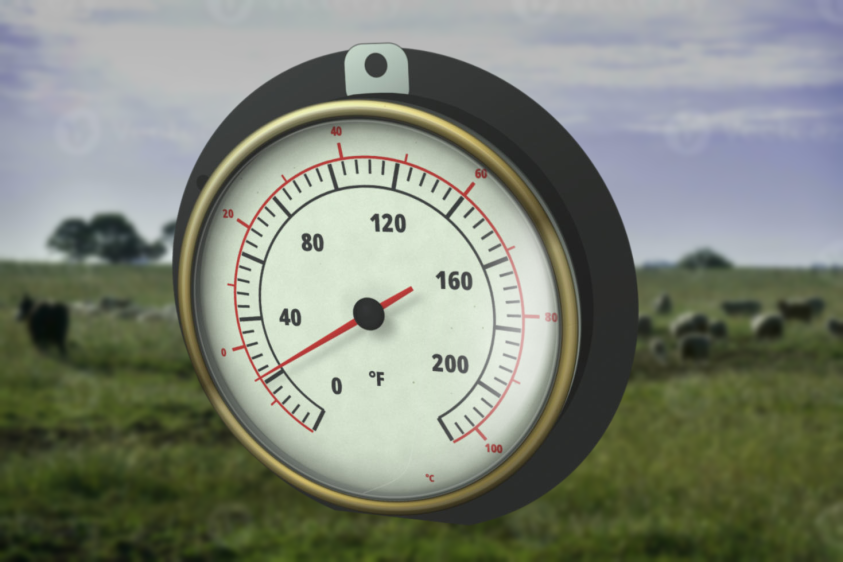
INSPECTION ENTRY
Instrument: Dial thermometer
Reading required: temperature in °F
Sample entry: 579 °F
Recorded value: 22 °F
